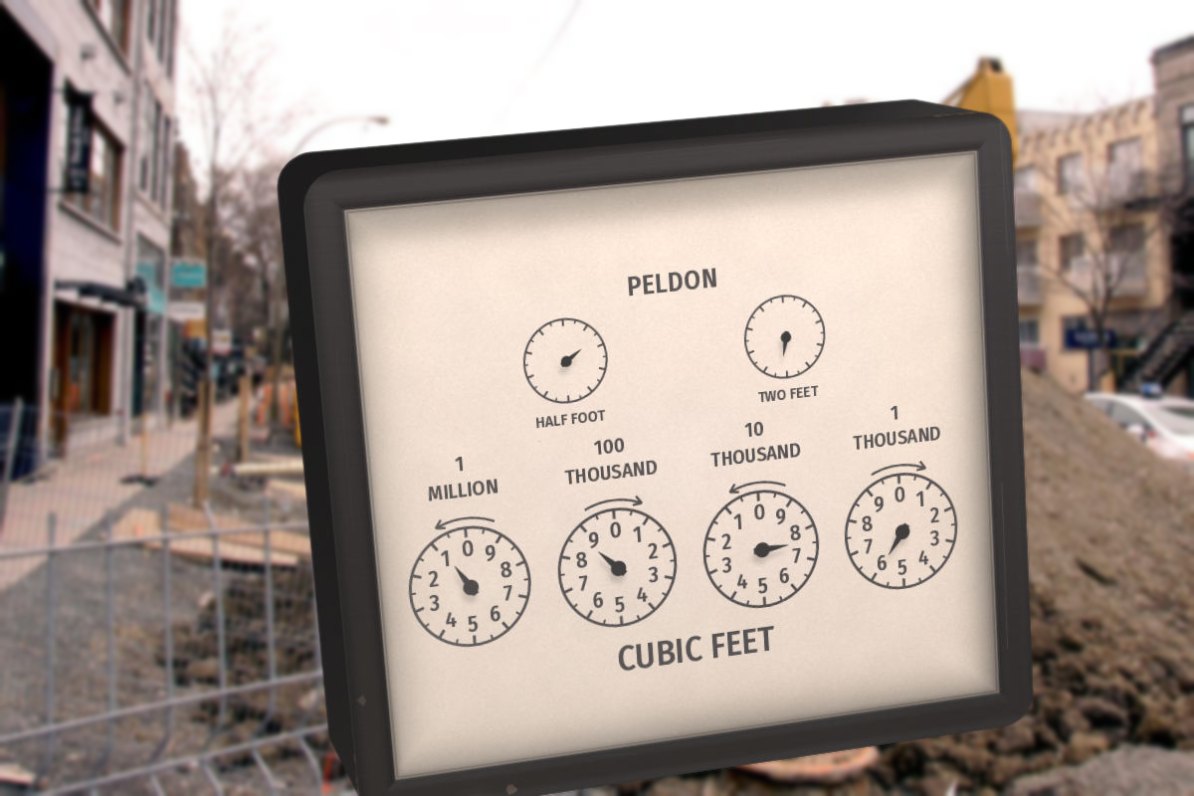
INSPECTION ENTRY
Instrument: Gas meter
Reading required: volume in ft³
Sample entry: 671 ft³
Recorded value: 87600 ft³
